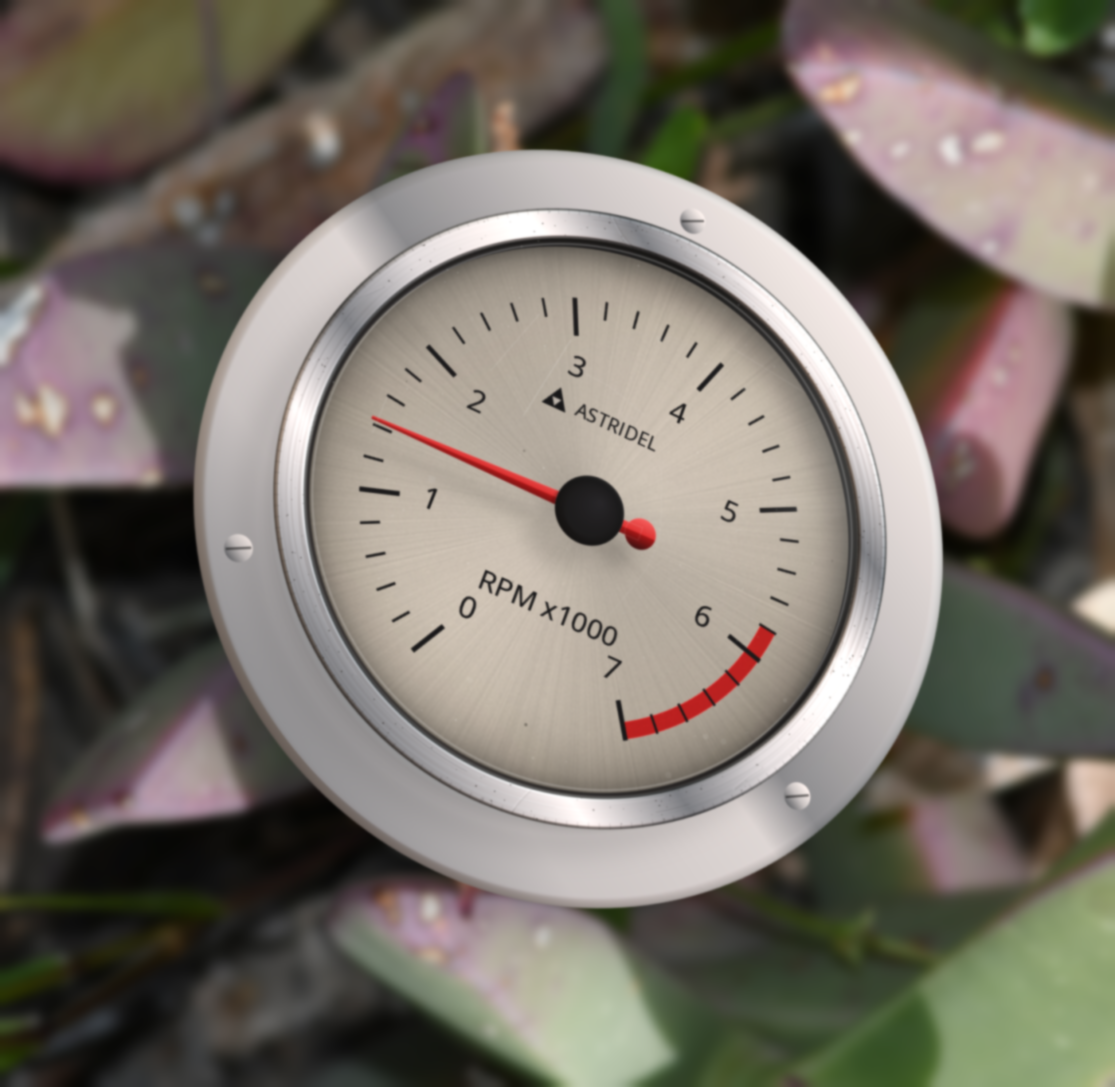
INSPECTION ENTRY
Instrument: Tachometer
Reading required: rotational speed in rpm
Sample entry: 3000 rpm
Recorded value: 1400 rpm
